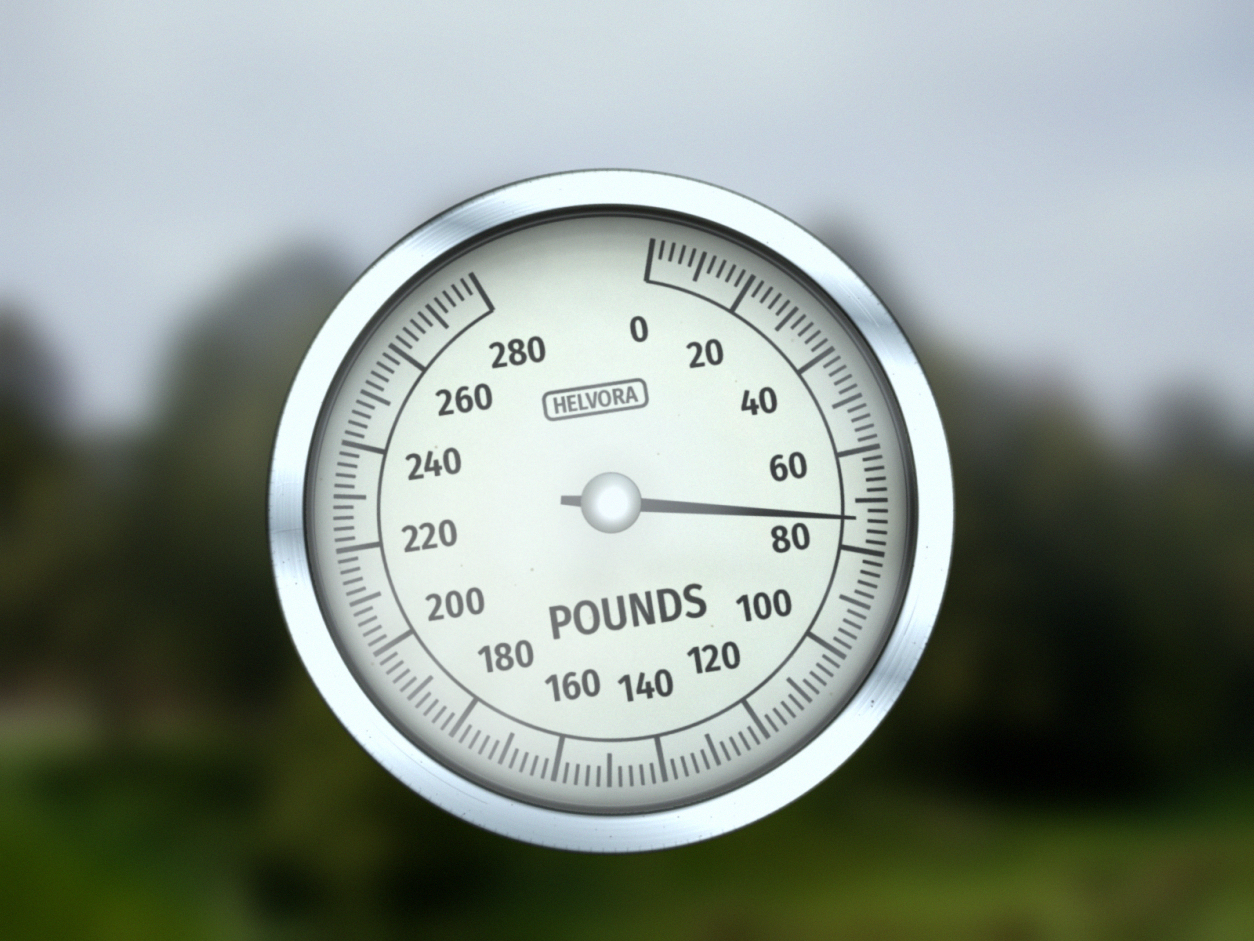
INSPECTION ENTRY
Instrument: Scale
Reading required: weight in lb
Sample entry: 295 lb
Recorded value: 74 lb
